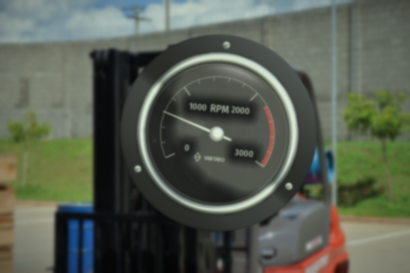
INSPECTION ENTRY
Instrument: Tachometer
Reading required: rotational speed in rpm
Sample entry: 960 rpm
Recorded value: 600 rpm
